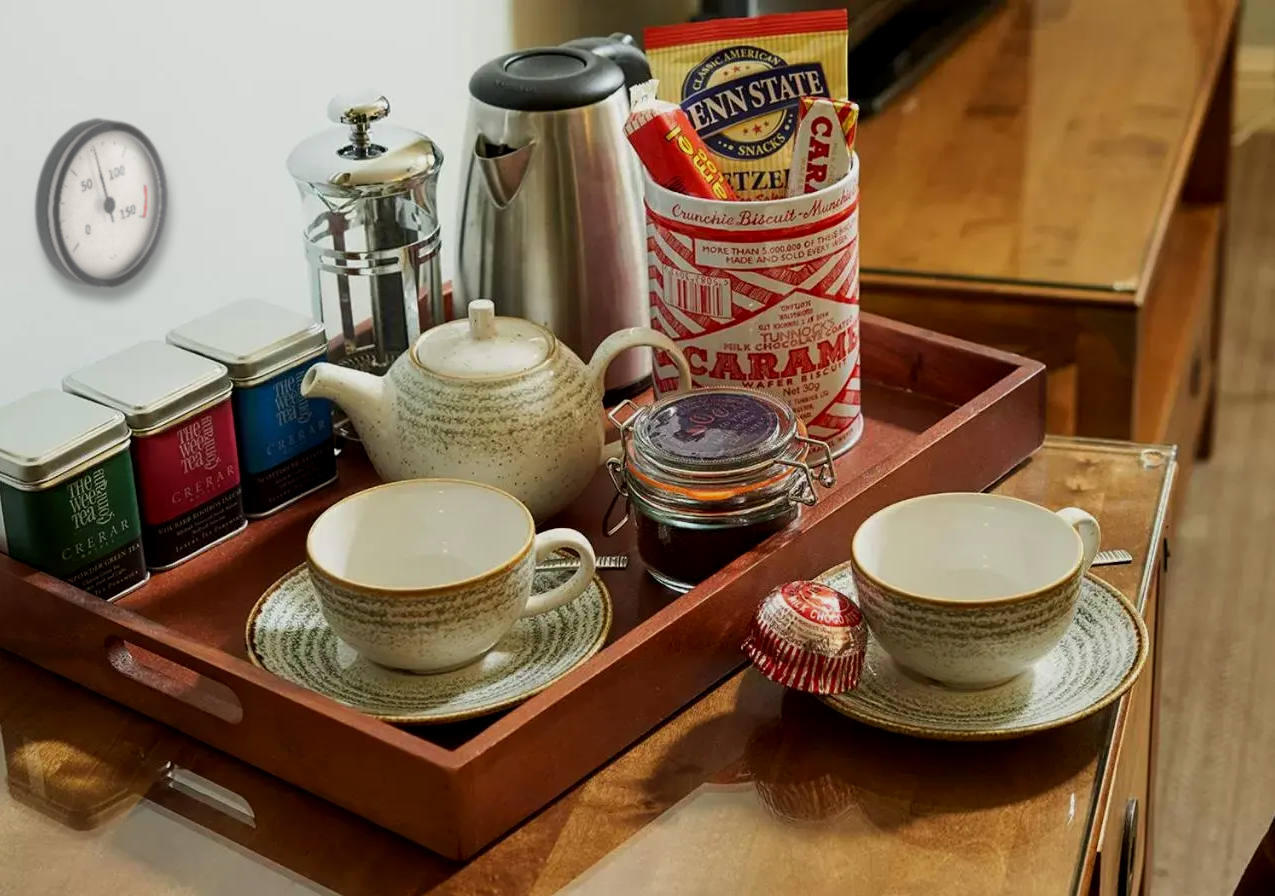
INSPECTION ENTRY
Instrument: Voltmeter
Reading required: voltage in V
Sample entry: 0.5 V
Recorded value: 70 V
